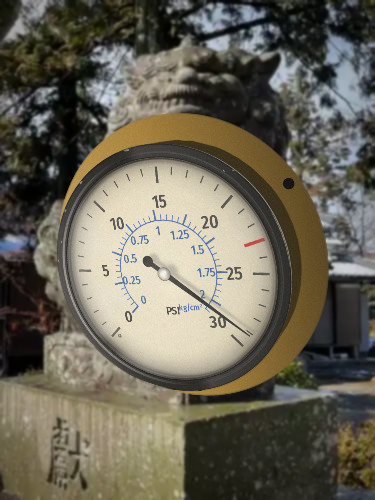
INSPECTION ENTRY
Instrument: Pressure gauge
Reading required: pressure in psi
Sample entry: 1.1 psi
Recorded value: 29 psi
